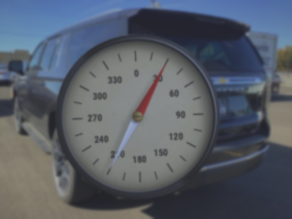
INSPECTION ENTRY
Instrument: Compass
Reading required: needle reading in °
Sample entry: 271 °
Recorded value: 30 °
